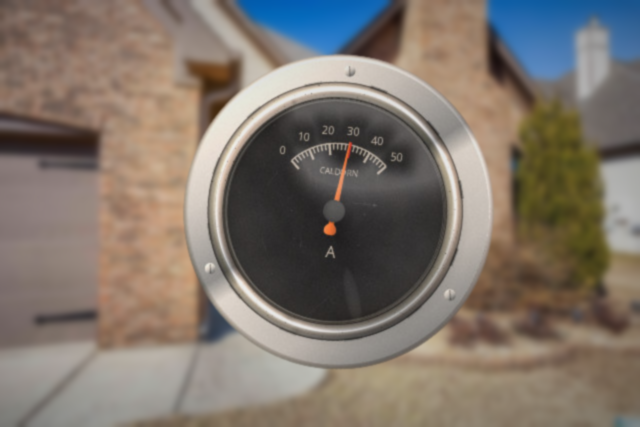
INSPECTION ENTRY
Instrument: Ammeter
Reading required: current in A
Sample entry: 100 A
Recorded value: 30 A
